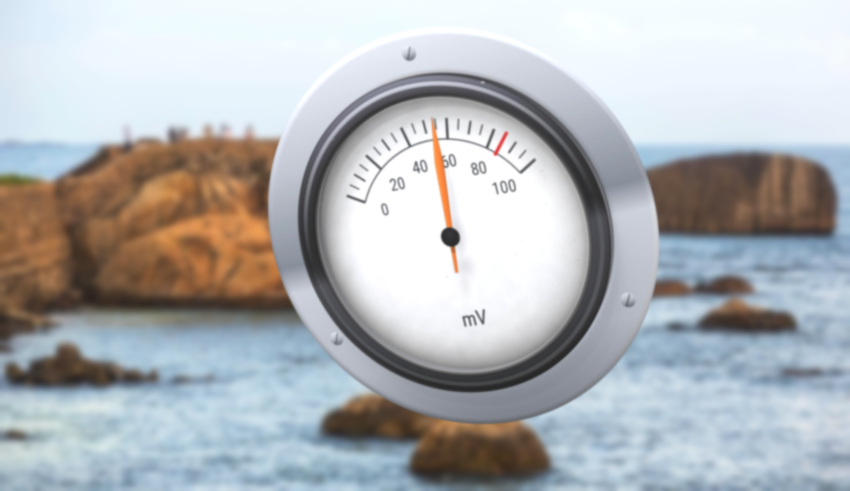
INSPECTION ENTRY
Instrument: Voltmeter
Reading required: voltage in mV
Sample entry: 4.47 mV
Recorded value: 55 mV
